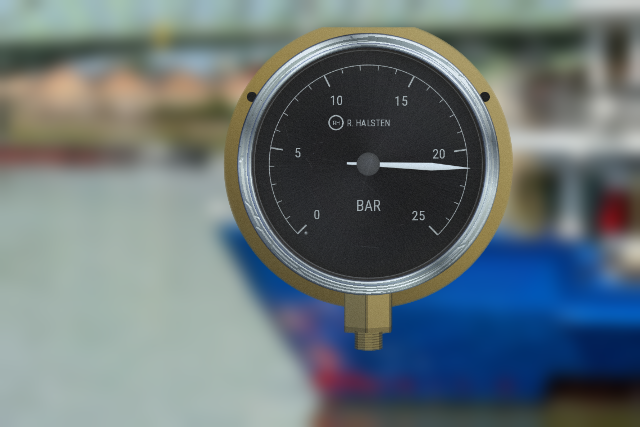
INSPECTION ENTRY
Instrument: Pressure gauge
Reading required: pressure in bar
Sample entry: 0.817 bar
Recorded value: 21 bar
